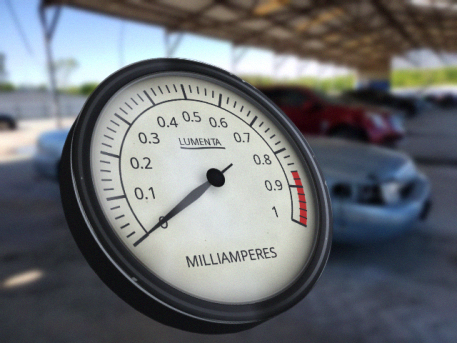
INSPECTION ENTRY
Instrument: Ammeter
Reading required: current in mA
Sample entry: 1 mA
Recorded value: 0 mA
